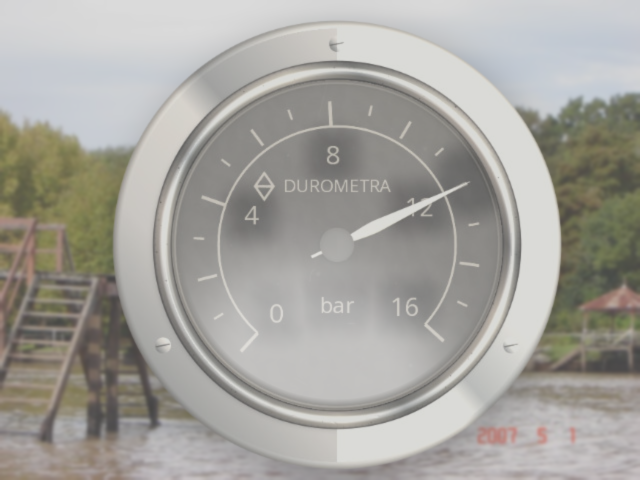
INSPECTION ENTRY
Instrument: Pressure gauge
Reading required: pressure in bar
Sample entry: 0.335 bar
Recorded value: 12 bar
